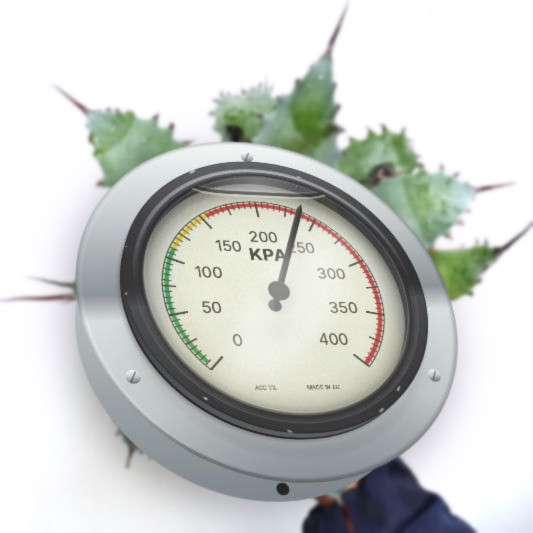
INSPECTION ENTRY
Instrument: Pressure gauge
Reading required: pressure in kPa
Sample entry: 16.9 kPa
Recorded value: 235 kPa
